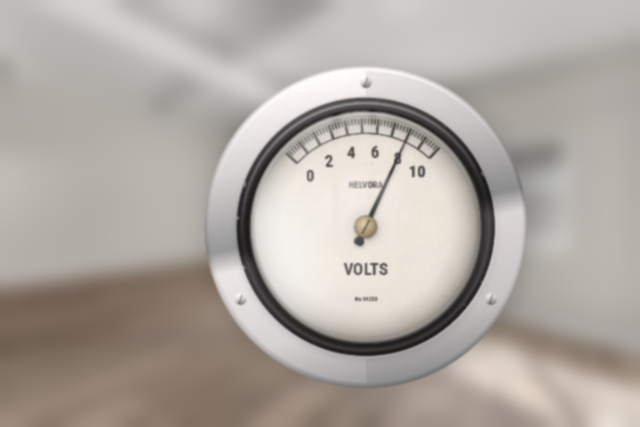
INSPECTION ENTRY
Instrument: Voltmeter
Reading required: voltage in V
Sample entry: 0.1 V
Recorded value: 8 V
